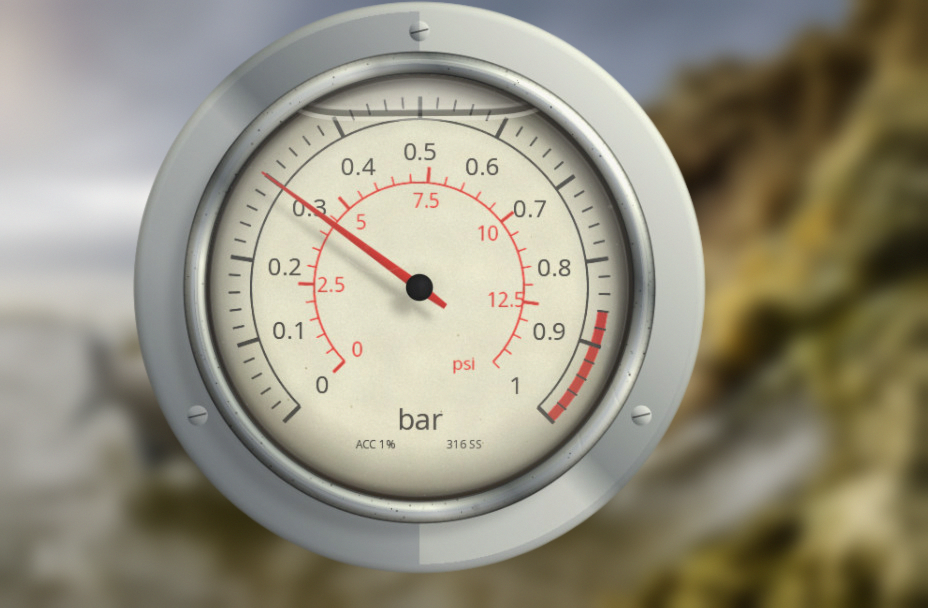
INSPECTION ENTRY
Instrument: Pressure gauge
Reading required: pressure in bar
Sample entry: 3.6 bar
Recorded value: 0.3 bar
